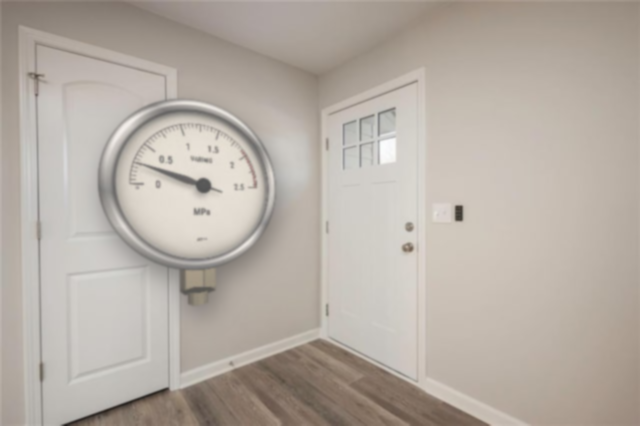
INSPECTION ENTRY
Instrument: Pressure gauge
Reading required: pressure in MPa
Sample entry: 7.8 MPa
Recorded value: 0.25 MPa
